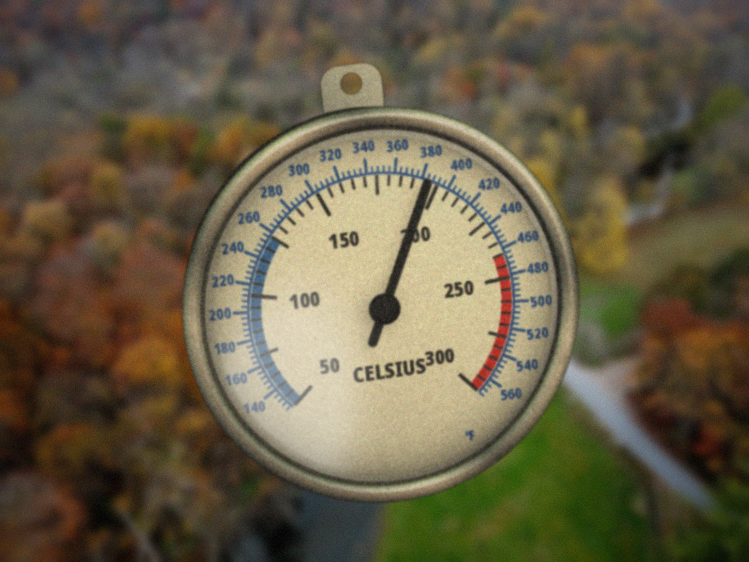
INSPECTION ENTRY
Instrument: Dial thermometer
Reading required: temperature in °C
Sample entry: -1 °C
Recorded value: 195 °C
